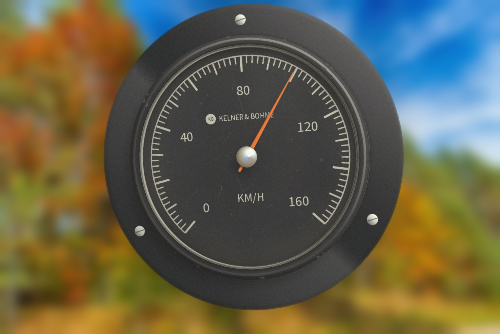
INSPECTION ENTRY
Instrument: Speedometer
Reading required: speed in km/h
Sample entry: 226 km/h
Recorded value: 100 km/h
